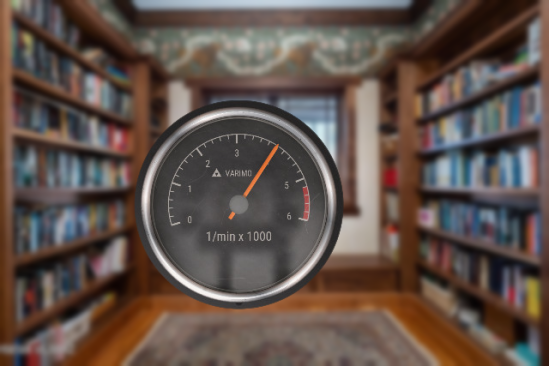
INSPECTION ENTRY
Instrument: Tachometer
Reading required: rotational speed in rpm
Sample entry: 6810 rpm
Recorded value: 4000 rpm
